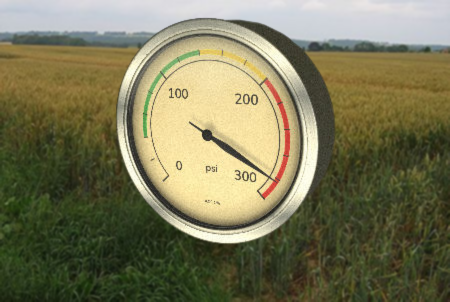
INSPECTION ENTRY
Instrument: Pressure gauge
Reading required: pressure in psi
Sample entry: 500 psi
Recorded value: 280 psi
